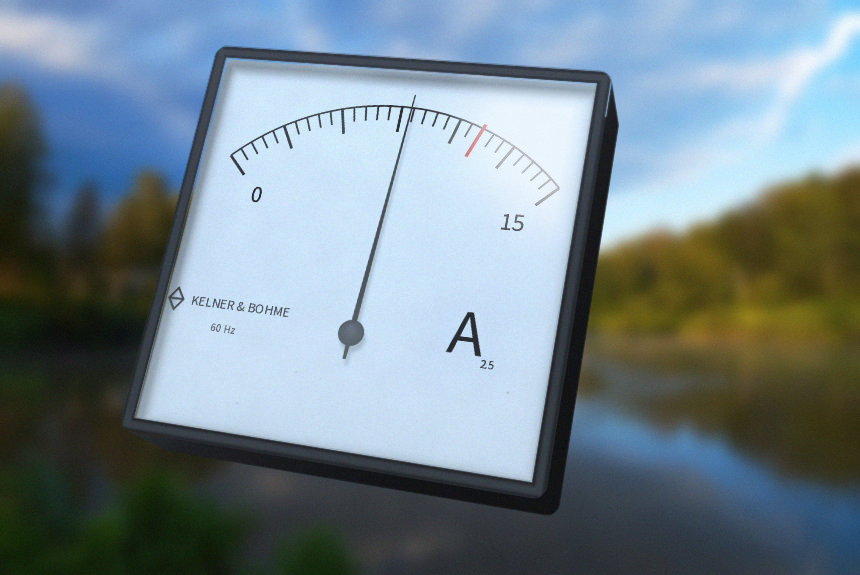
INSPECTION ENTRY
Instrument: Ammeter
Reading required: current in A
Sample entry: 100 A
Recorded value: 8 A
